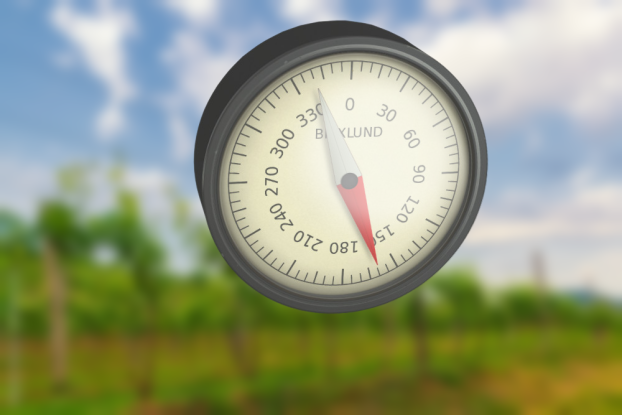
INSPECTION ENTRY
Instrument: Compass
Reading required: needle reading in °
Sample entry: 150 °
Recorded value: 160 °
